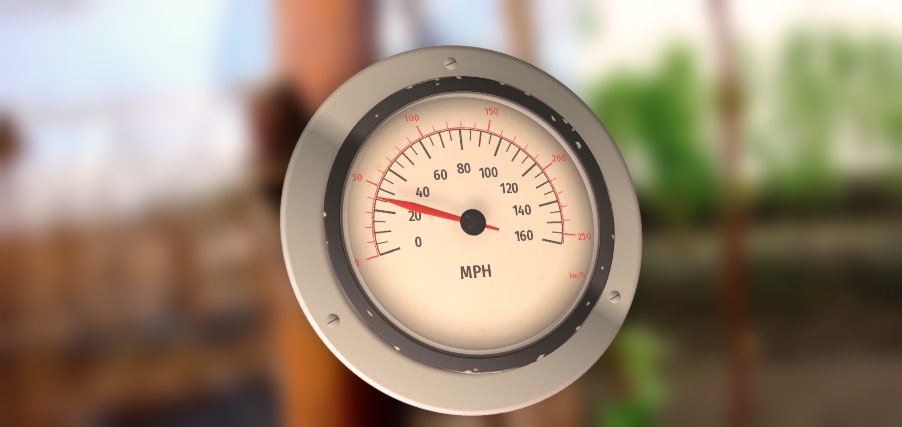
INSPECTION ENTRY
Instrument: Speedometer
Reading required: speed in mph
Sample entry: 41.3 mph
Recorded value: 25 mph
